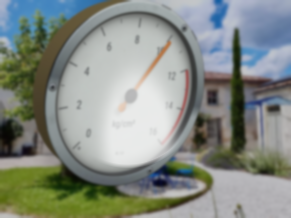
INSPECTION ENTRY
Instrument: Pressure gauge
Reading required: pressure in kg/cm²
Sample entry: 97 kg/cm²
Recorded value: 10 kg/cm²
